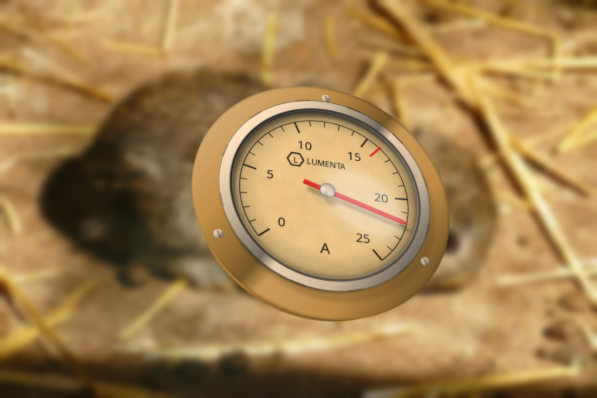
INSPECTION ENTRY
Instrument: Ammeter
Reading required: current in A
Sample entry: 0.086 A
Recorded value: 22 A
